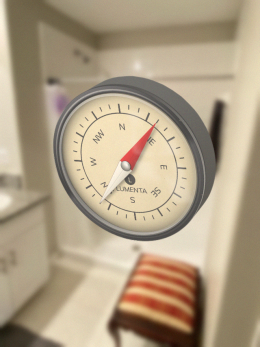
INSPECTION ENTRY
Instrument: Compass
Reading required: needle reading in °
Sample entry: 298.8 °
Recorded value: 40 °
